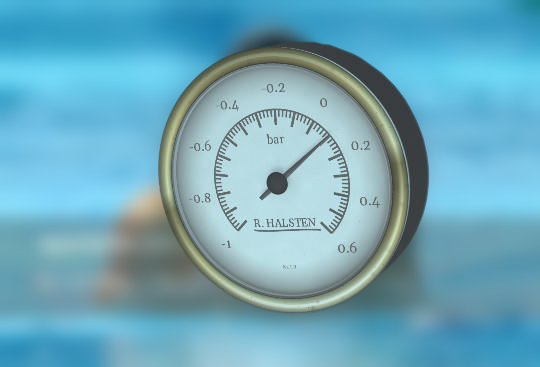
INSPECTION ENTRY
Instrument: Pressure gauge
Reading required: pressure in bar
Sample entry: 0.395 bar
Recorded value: 0.1 bar
